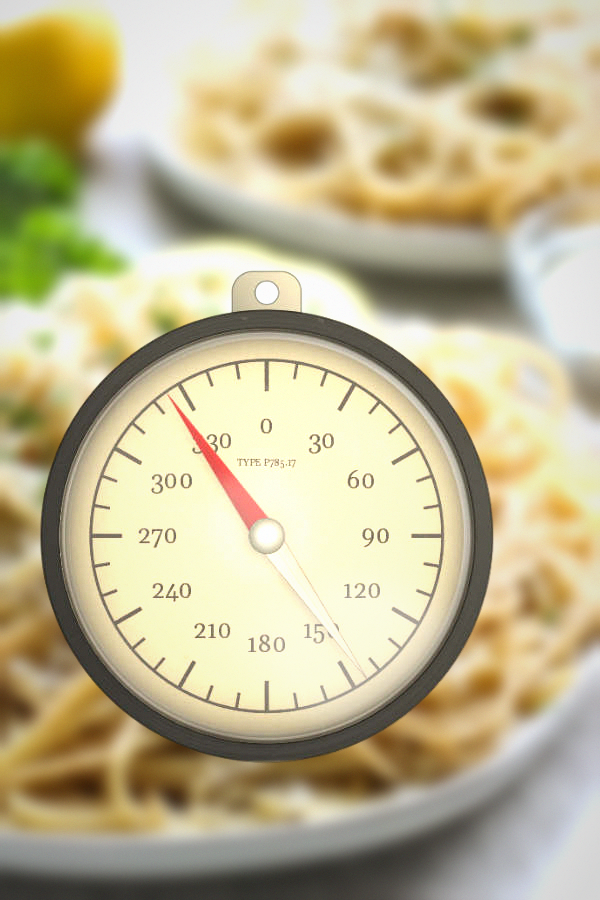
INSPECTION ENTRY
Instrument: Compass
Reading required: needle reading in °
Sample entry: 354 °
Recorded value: 325 °
